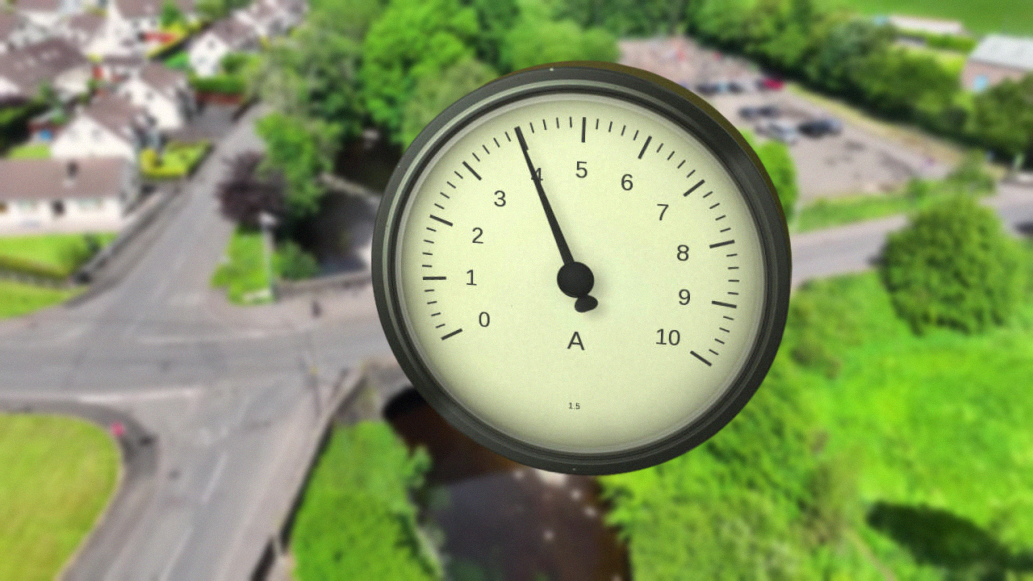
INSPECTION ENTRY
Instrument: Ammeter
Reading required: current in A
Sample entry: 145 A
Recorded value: 4 A
